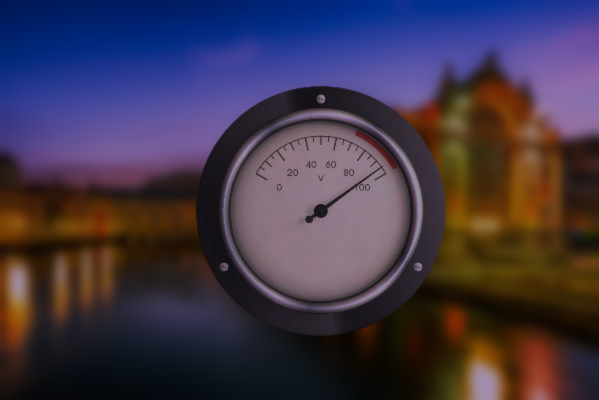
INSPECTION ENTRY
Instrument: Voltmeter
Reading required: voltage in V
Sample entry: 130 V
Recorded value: 95 V
